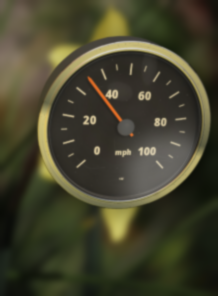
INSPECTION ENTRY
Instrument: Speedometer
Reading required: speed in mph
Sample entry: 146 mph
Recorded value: 35 mph
